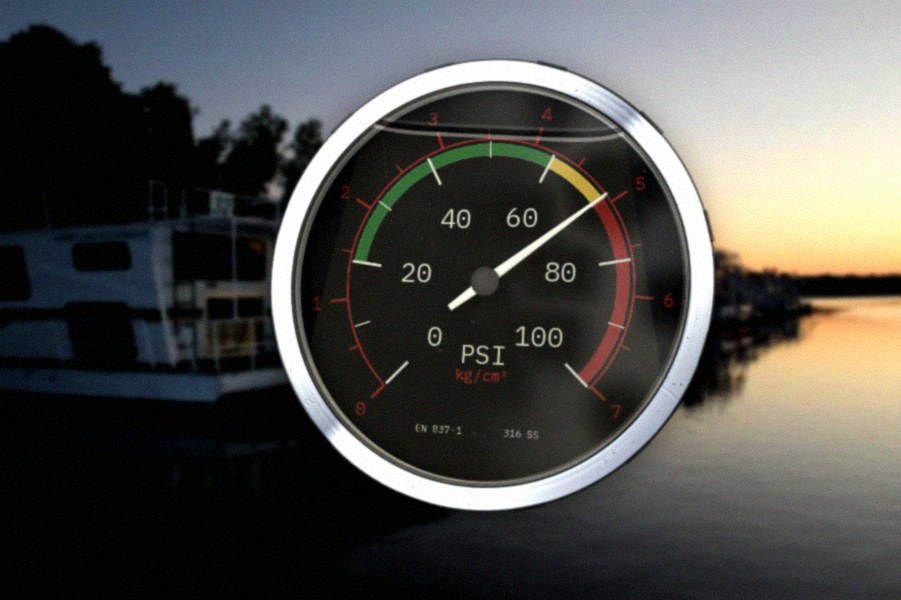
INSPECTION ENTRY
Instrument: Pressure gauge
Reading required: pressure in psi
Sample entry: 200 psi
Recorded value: 70 psi
